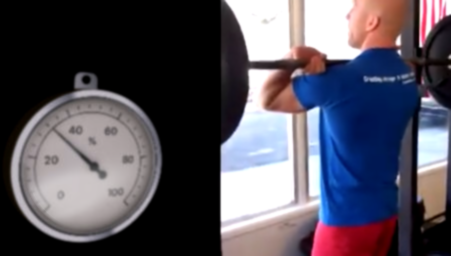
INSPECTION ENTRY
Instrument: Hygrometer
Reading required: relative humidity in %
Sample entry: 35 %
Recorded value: 32 %
